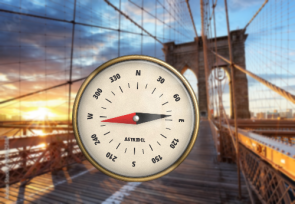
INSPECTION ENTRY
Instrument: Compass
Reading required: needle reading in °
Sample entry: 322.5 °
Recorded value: 262.5 °
